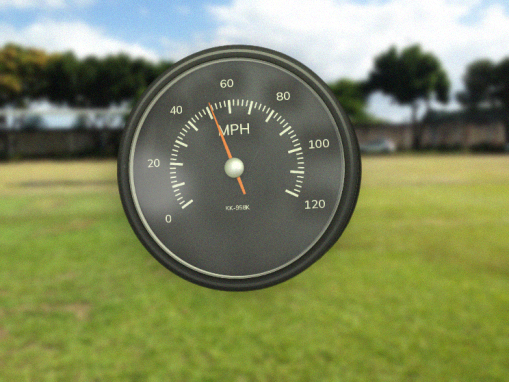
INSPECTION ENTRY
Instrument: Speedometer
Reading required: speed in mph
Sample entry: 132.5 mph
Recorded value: 52 mph
